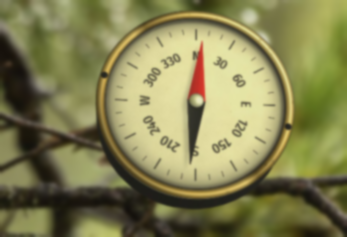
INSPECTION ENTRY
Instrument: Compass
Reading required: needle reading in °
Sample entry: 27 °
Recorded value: 5 °
